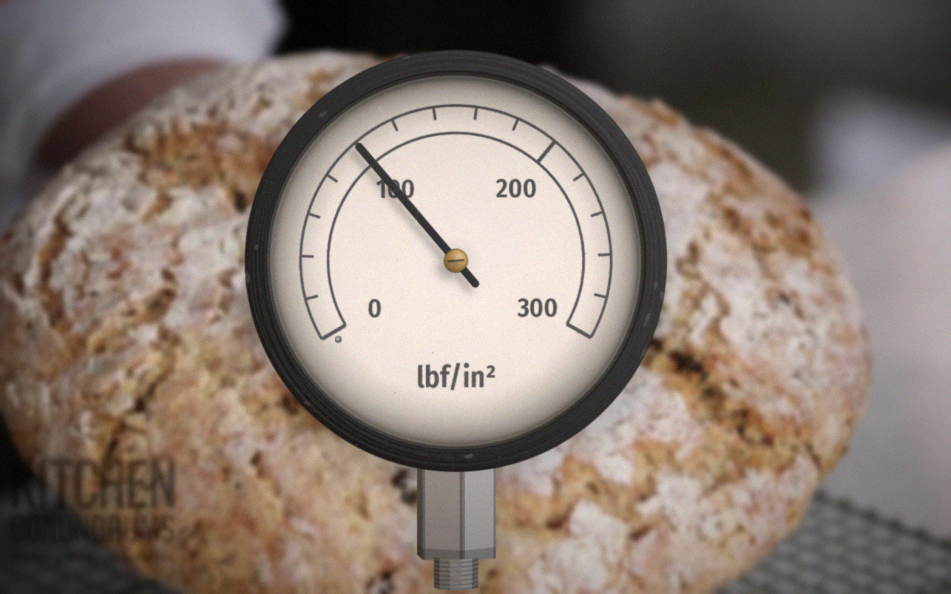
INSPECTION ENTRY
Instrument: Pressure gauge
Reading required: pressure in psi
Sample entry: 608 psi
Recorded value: 100 psi
